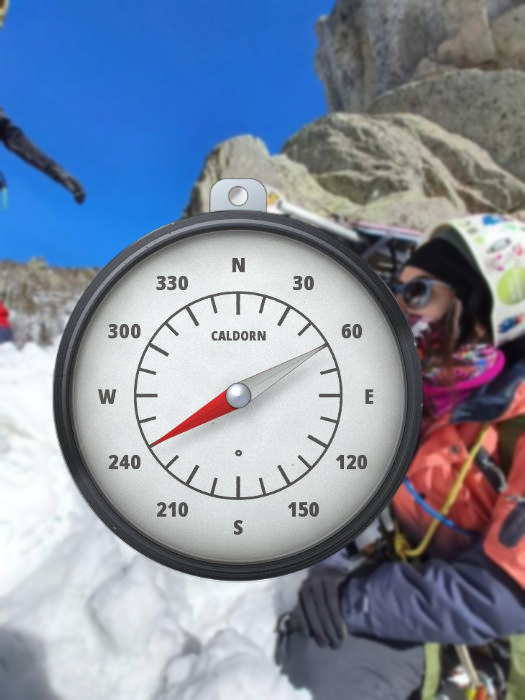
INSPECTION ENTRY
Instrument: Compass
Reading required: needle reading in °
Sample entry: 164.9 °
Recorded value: 240 °
